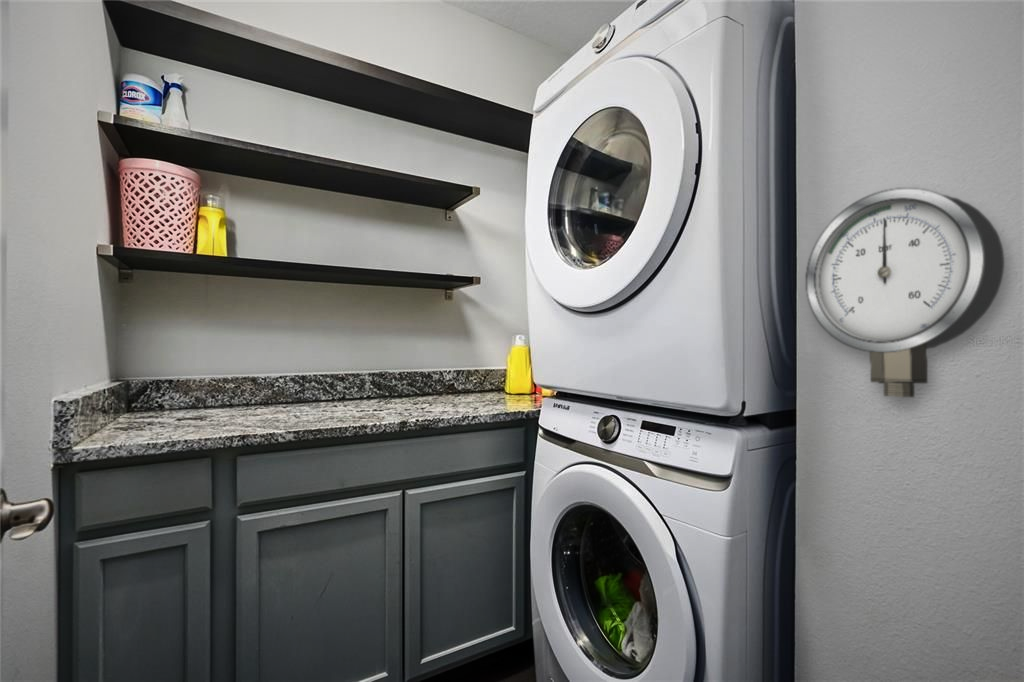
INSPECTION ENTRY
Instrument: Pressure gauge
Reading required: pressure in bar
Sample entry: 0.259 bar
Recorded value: 30 bar
